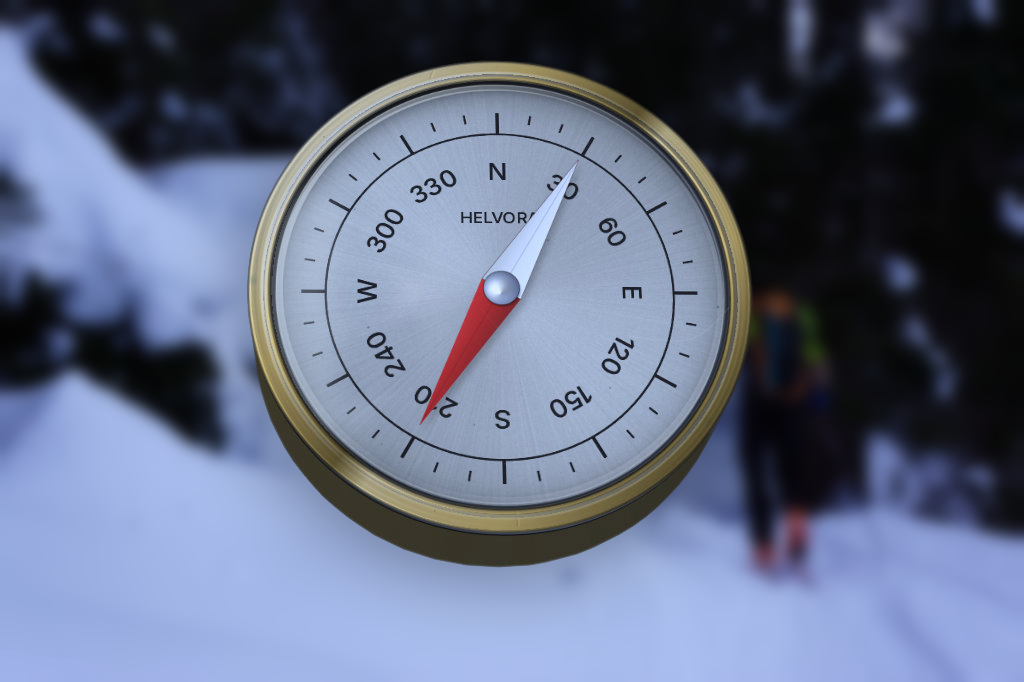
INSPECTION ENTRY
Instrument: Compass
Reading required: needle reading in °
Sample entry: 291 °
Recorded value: 210 °
